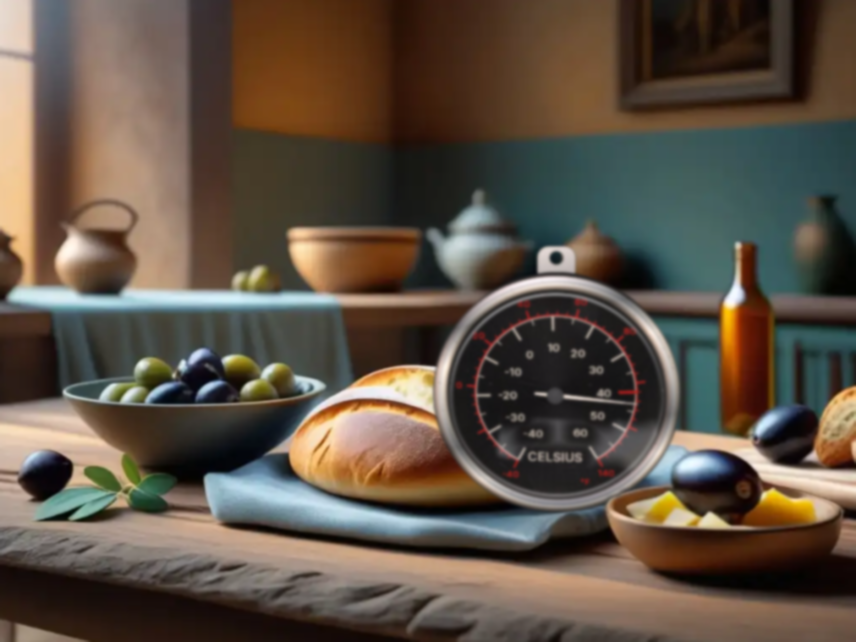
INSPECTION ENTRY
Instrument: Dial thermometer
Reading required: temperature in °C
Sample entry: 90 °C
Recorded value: 42.5 °C
